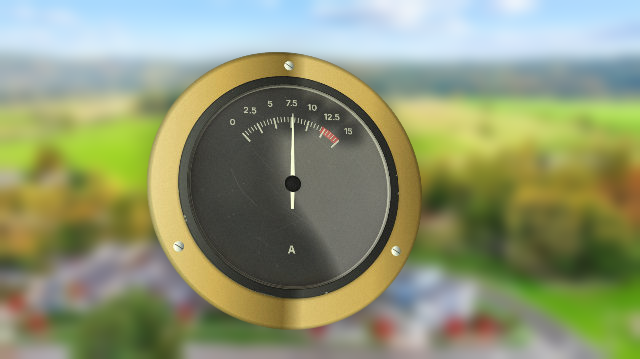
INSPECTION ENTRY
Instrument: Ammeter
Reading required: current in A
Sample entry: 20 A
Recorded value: 7.5 A
